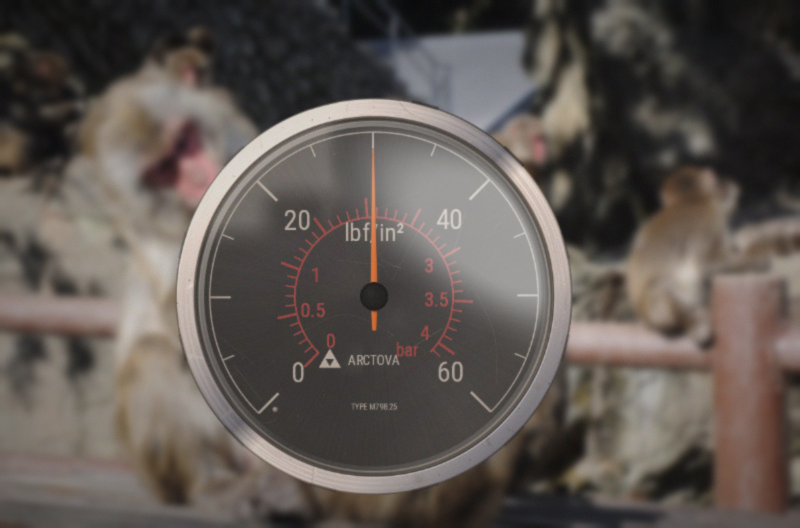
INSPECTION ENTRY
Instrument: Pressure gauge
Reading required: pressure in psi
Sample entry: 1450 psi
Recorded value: 30 psi
